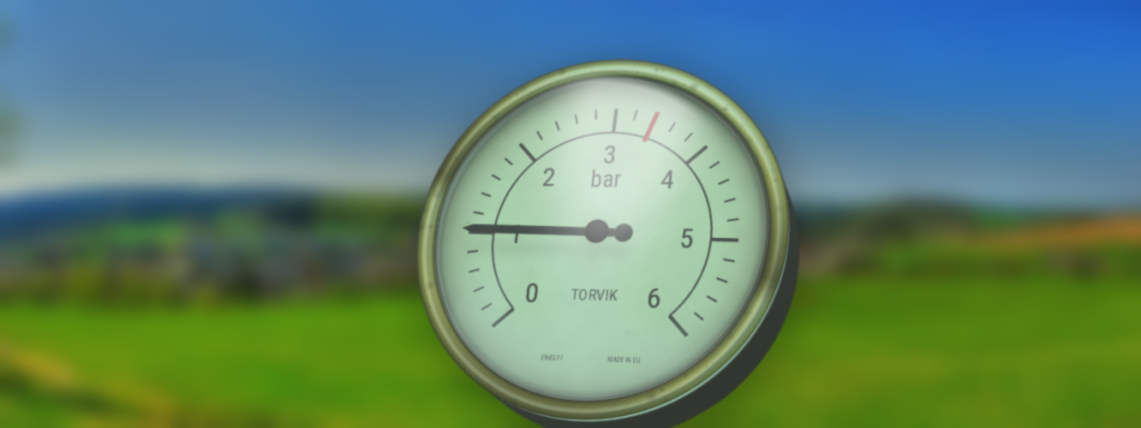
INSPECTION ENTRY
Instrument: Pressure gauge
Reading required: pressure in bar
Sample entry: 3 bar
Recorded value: 1 bar
